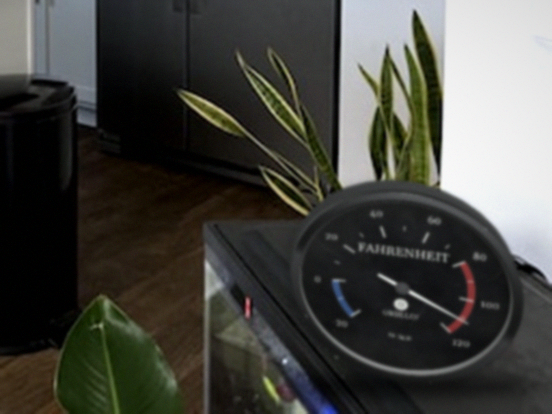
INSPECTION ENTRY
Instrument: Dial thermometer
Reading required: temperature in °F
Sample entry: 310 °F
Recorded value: 110 °F
